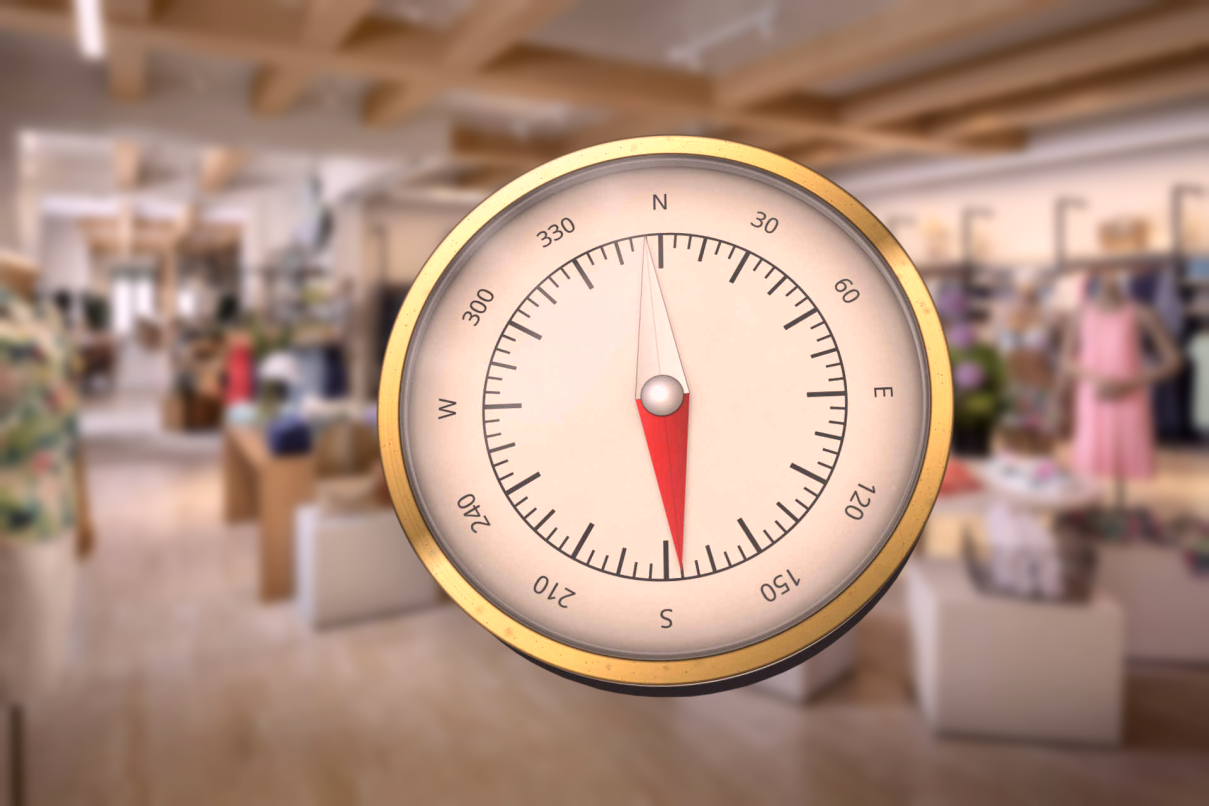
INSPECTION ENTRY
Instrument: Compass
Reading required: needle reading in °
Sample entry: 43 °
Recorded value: 175 °
